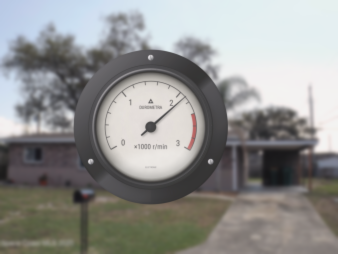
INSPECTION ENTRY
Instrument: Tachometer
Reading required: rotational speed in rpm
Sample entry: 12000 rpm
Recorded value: 2100 rpm
